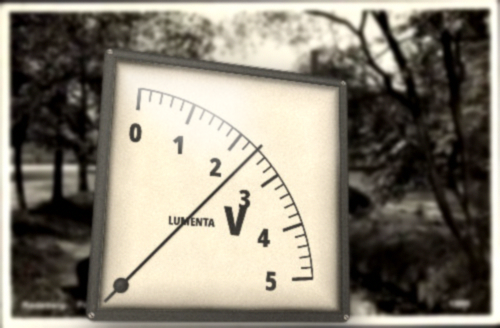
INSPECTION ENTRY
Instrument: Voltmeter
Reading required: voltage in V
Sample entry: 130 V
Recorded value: 2.4 V
